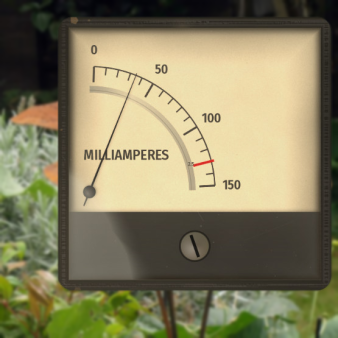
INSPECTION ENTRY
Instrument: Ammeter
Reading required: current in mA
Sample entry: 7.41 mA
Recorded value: 35 mA
